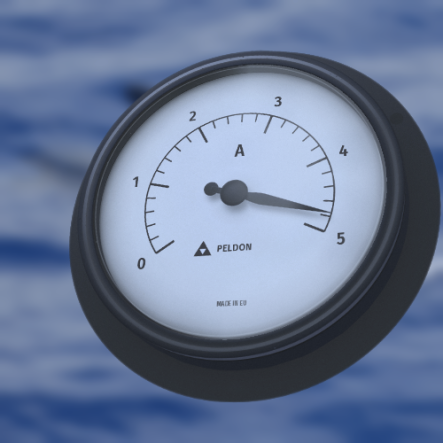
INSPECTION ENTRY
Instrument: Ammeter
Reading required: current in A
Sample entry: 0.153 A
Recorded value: 4.8 A
